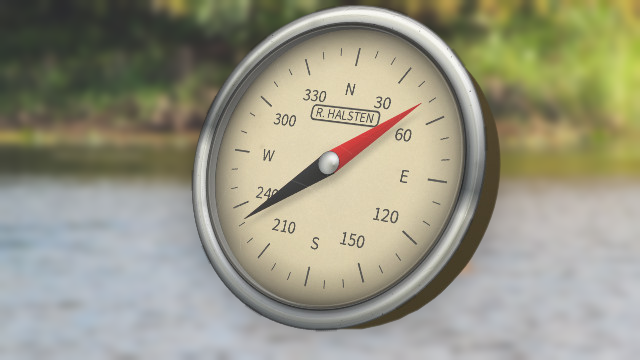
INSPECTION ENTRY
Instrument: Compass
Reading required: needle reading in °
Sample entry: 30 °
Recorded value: 50 °
